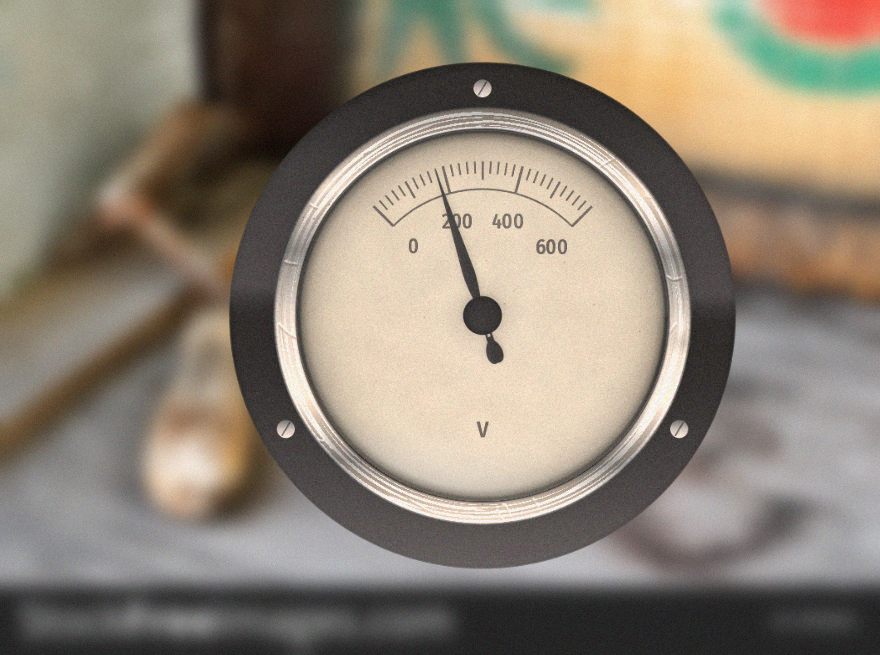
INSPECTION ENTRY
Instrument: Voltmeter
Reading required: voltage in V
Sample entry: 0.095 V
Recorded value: 180 V
